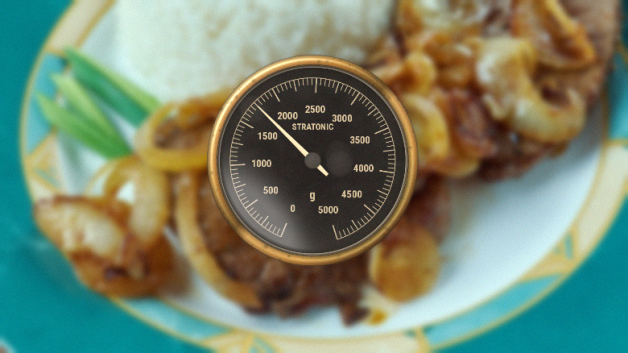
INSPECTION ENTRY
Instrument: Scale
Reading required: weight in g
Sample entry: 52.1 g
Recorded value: 1750 g
